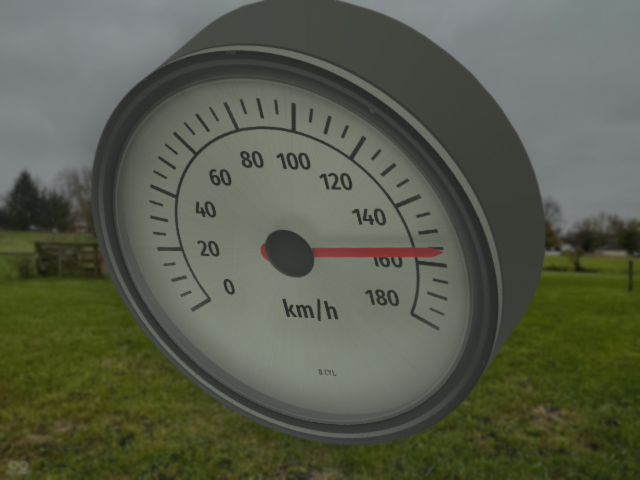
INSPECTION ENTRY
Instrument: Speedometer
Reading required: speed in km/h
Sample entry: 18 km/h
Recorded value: 155 km/h
